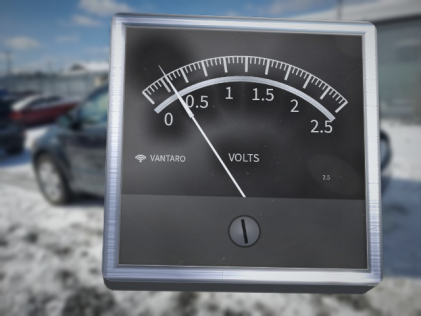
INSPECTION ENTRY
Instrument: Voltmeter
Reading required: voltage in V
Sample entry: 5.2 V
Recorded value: 0.3 V
